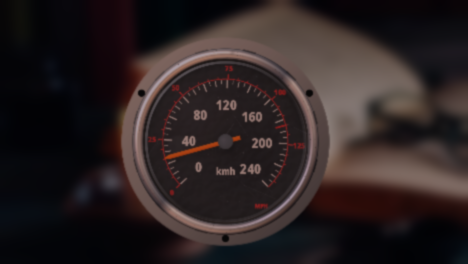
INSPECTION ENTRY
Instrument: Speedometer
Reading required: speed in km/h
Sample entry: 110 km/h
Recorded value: 25 km/h
